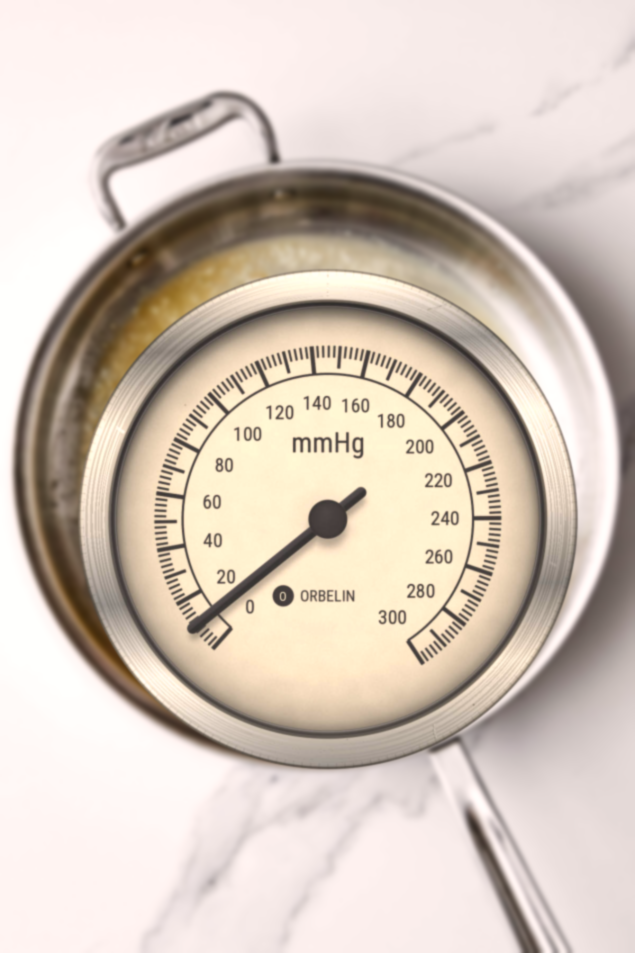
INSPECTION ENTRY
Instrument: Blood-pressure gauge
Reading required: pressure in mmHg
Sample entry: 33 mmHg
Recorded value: 10 mmHg
